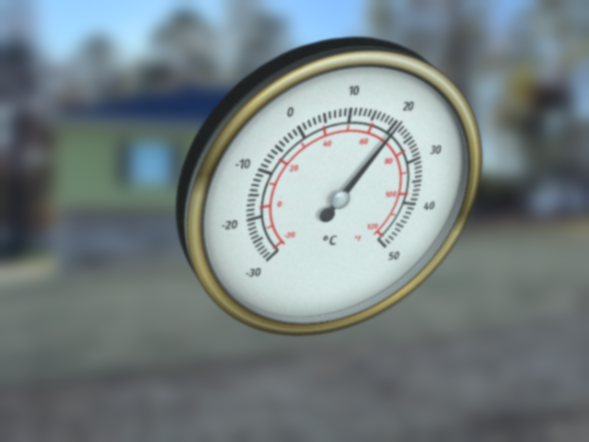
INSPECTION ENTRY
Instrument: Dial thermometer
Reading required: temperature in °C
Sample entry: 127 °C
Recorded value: 20 °C
